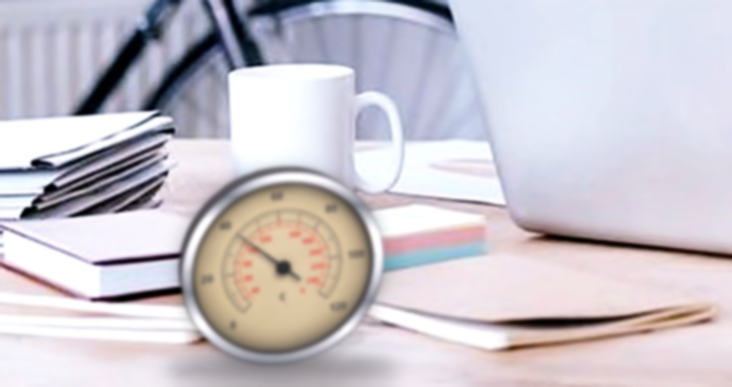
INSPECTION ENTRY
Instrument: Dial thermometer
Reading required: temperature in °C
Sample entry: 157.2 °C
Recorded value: 40 °C
